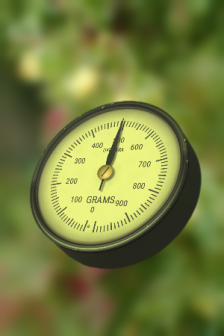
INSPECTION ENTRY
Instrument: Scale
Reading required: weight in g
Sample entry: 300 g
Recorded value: 500 g
